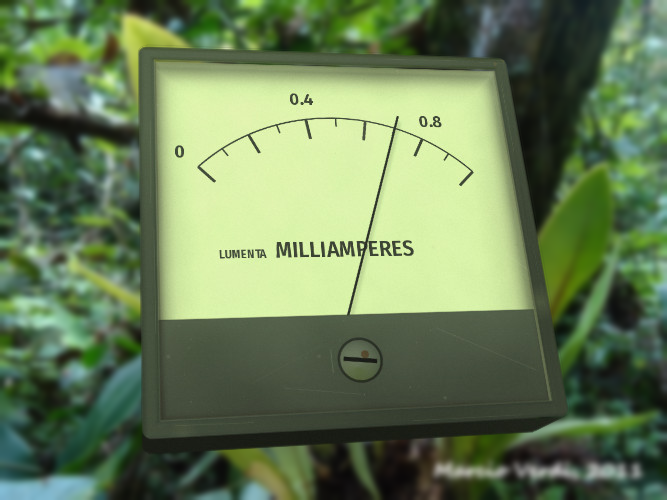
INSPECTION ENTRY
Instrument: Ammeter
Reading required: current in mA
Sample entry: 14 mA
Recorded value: 0.7 mA
